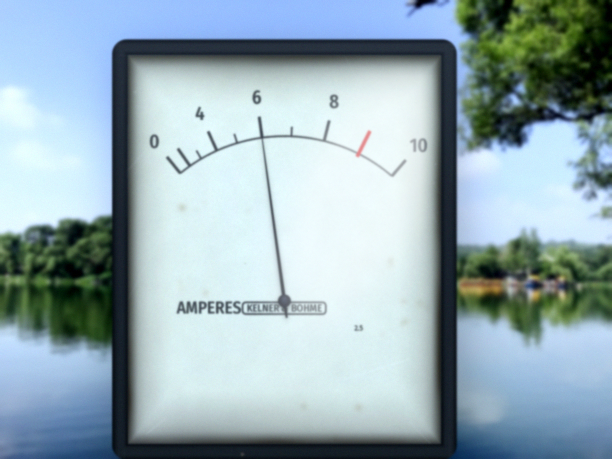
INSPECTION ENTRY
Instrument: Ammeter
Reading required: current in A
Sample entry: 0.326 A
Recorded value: 6 A
